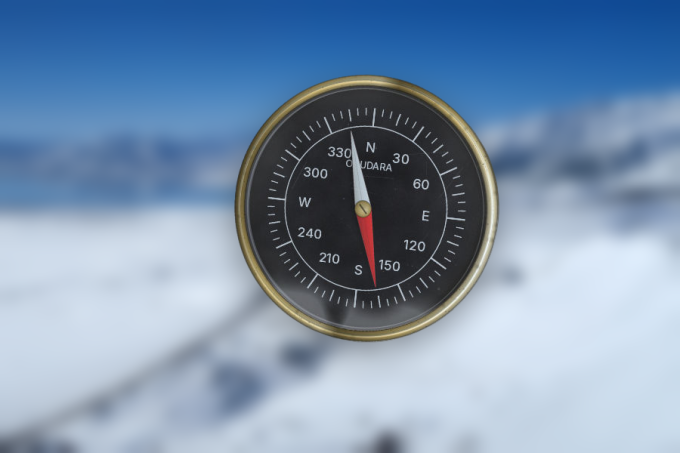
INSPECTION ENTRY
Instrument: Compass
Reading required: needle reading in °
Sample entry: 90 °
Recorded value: 165 °
